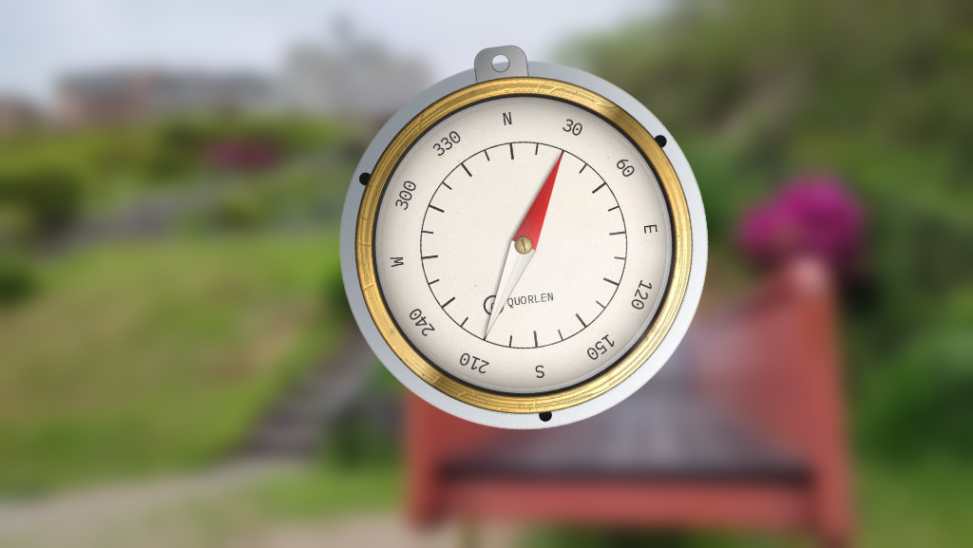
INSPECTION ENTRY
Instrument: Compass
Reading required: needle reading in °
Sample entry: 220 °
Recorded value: 30 °
